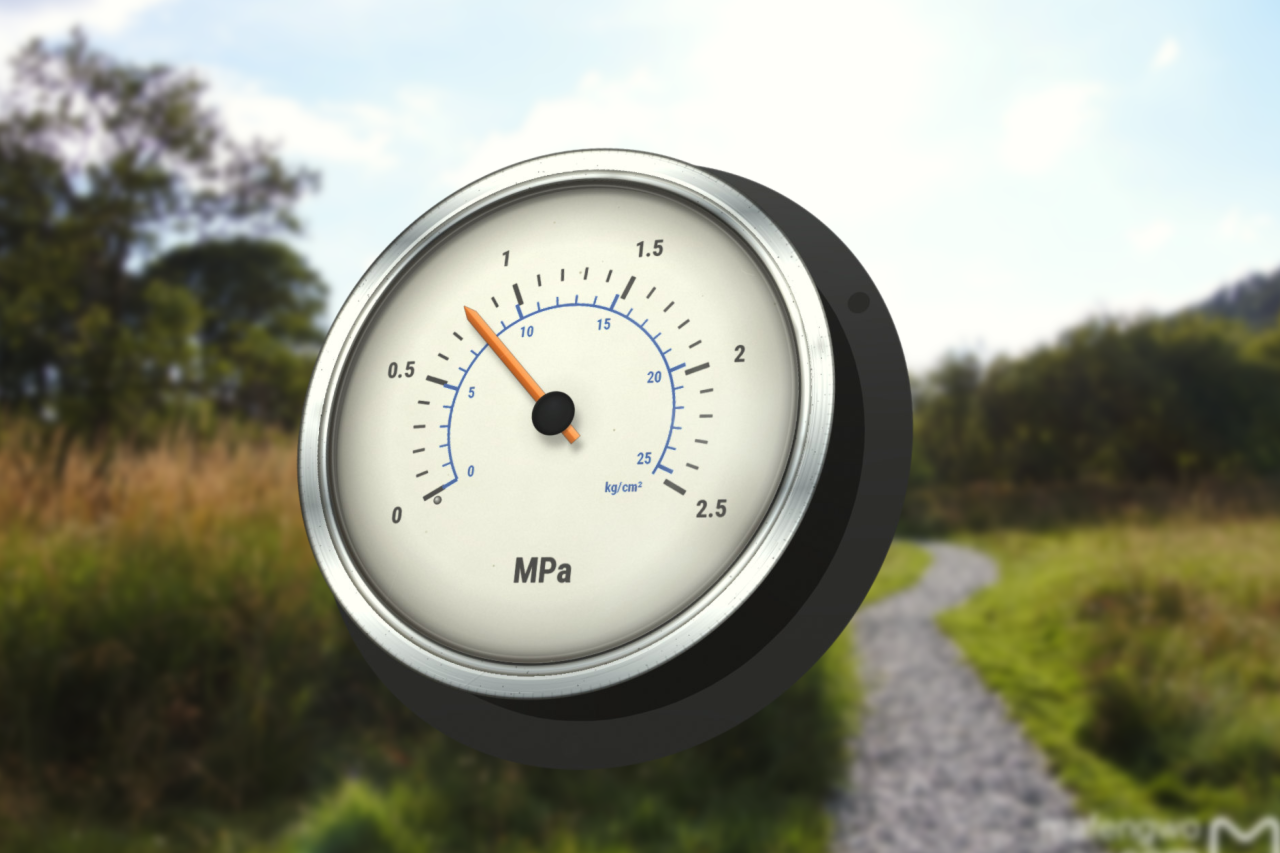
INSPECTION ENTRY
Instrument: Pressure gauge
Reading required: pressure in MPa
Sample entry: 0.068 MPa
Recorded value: 0.8 MPa
